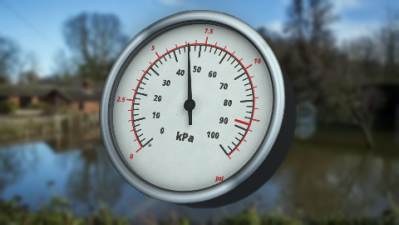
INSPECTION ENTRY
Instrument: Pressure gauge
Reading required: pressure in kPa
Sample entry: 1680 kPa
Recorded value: 46 kPa
